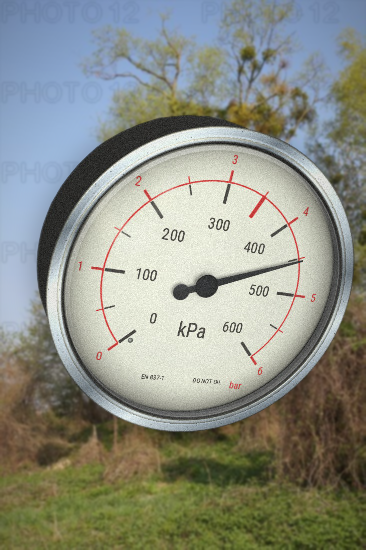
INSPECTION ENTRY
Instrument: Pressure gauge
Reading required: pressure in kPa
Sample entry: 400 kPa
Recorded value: 450 kPa
